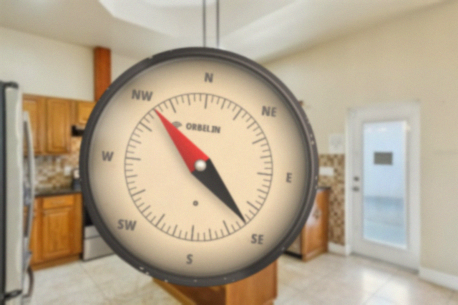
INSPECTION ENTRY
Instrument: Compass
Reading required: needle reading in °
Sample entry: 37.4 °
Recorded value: 315 °
